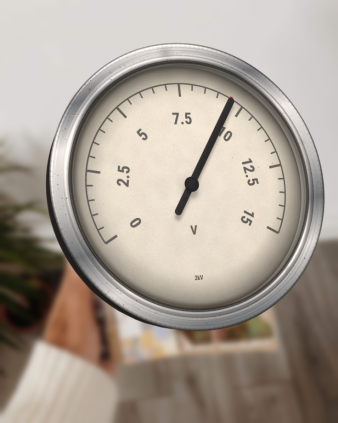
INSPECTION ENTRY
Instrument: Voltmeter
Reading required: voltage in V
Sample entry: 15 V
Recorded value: 9.5 V
